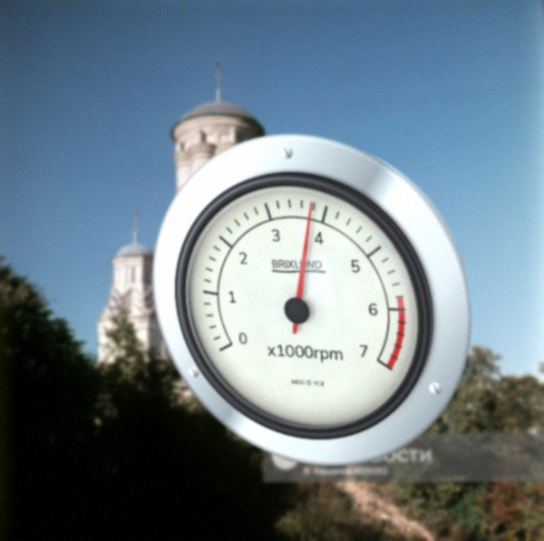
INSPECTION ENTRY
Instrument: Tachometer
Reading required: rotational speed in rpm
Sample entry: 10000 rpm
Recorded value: 3800 rpm
